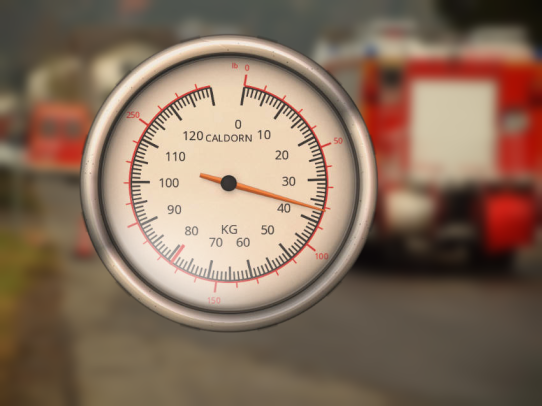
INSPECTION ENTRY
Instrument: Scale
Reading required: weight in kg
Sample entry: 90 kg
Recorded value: 37 kg
